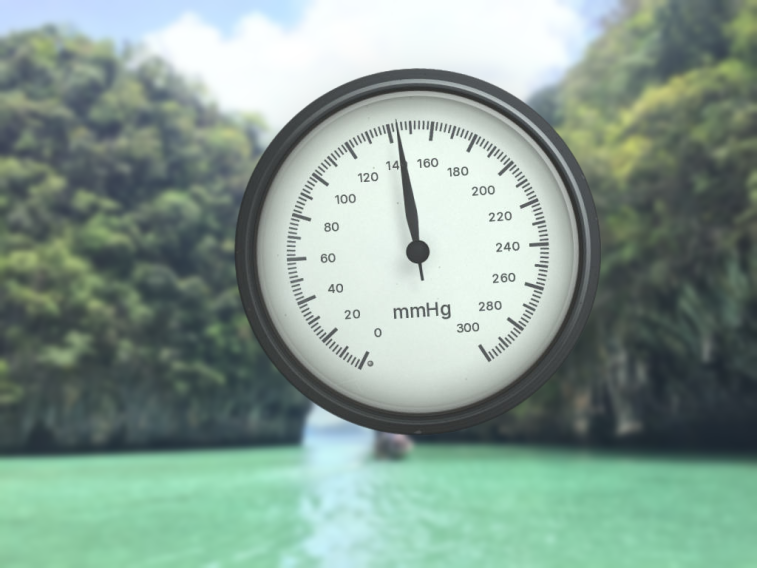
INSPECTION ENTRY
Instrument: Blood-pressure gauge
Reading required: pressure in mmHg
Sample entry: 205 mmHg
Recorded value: 144 mmHg
